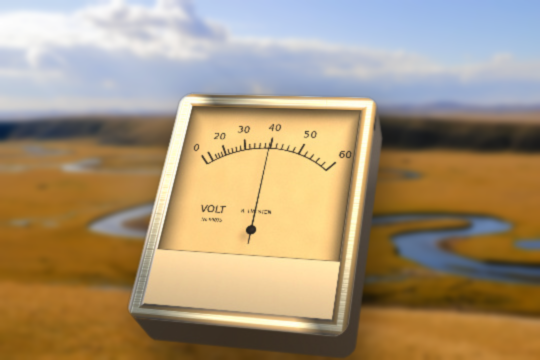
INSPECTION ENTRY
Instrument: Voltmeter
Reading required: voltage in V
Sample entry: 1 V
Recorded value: 40 V
